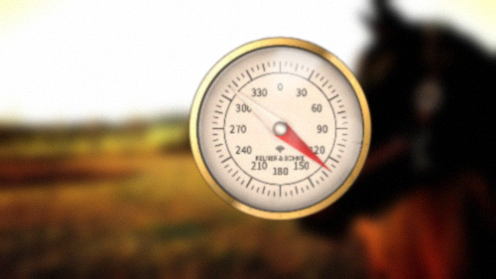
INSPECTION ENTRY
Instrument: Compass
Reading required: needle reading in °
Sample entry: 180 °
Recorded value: 130 °
